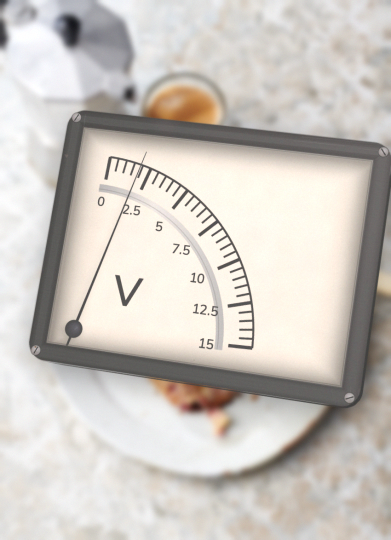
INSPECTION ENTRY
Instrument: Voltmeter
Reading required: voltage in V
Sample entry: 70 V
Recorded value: 2 V
